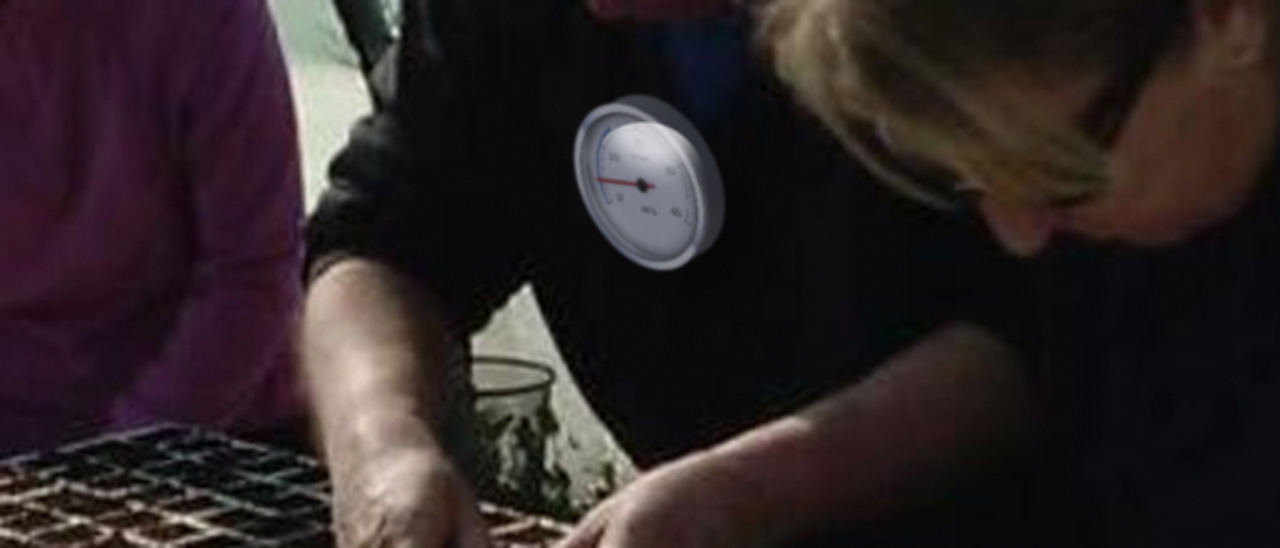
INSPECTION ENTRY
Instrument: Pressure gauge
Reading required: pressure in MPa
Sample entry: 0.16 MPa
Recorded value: 4 MPa
